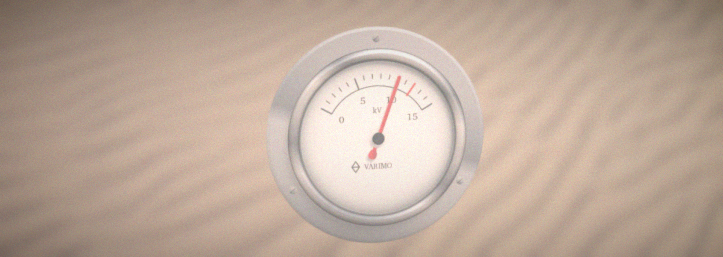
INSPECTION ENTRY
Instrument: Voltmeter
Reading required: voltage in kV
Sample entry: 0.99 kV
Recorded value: 10 kV
